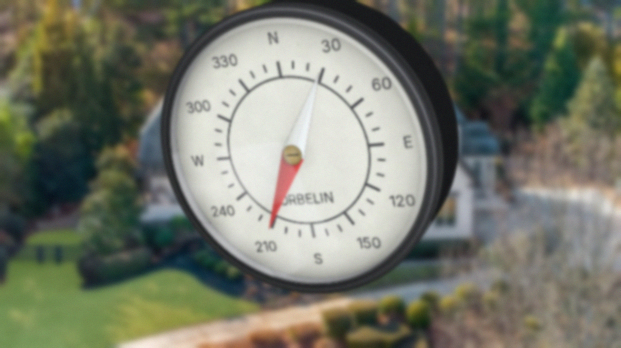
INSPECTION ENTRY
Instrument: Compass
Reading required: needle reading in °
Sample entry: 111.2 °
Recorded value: 210 °
